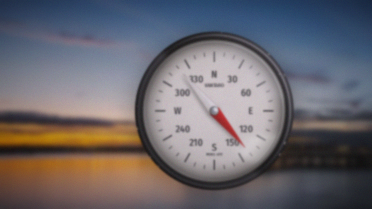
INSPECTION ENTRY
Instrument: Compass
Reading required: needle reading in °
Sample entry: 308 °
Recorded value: 140 °
